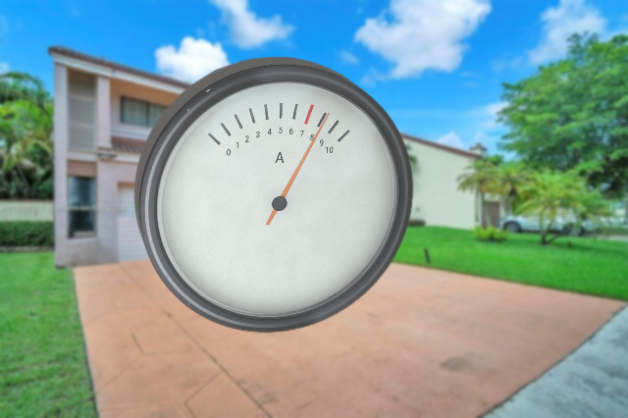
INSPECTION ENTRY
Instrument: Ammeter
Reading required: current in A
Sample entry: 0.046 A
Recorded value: 8 A
